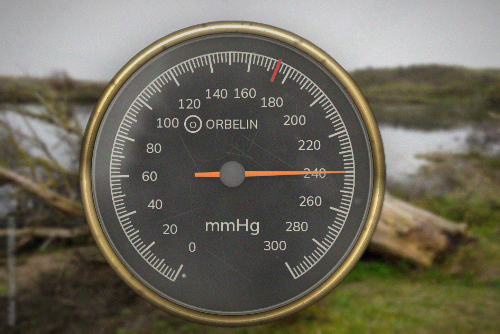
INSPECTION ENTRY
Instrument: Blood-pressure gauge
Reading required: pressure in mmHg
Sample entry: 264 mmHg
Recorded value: 240 mmHg
